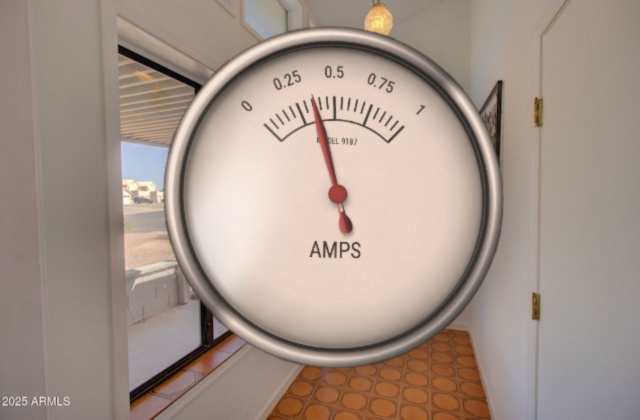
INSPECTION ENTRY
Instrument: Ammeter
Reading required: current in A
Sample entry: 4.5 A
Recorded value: 0.35 A
